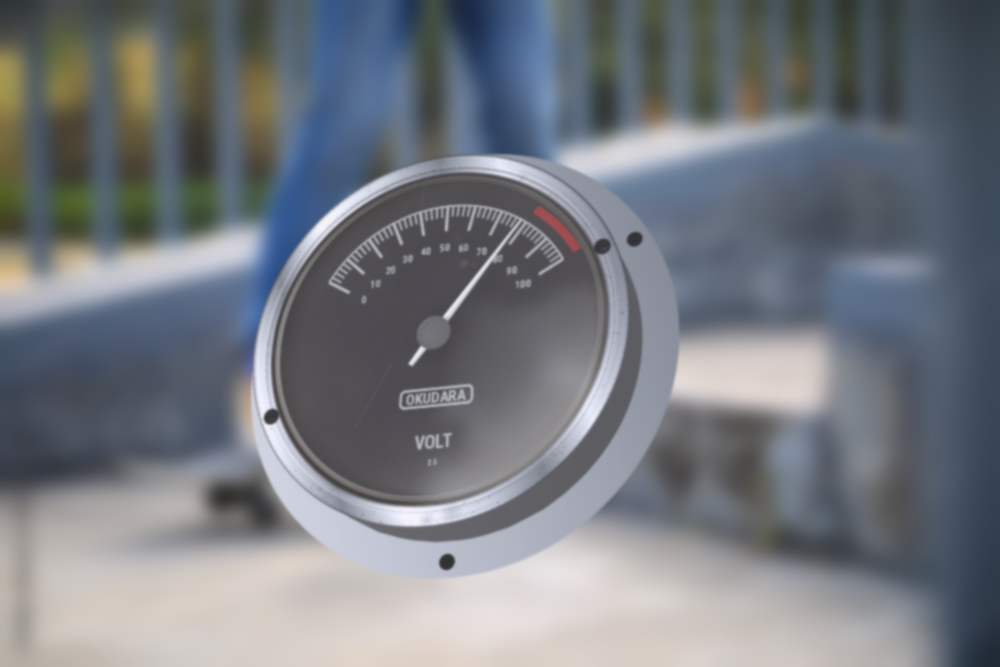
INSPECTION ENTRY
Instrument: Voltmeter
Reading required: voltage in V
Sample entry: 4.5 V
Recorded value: 80 V
